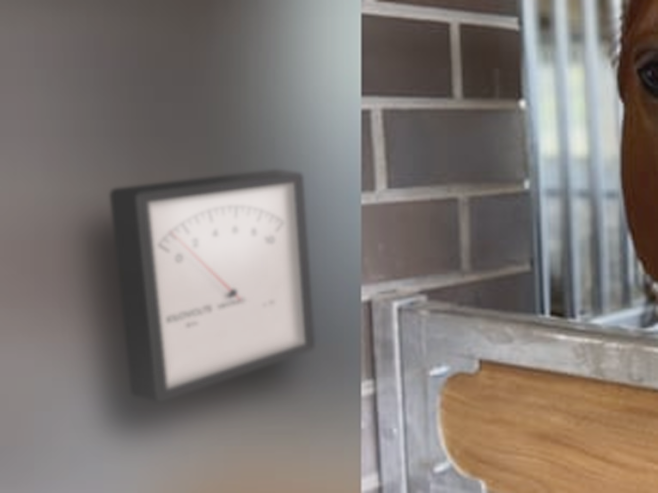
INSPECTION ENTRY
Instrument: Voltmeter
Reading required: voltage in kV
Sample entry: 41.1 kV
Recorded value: 1 kV
